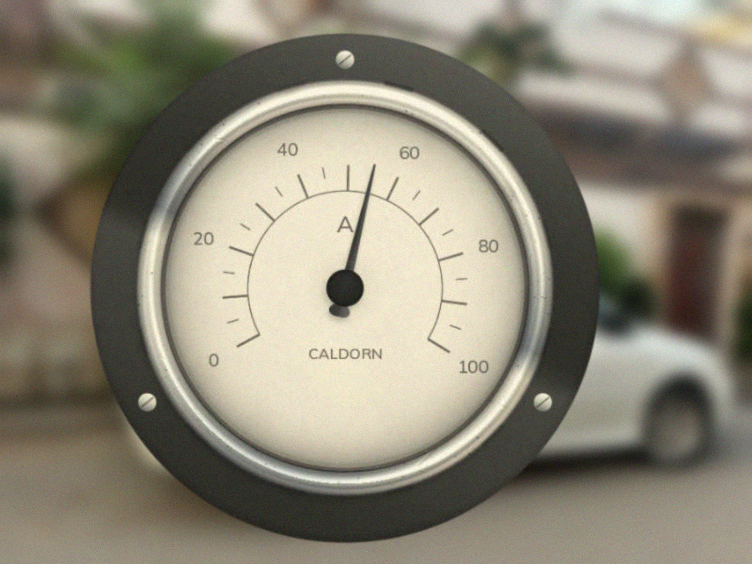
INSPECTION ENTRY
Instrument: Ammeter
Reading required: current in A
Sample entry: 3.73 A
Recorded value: 55 A
